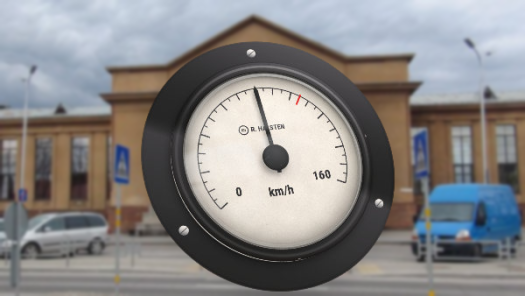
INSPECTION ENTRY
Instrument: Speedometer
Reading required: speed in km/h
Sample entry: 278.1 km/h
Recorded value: 80 km/h
